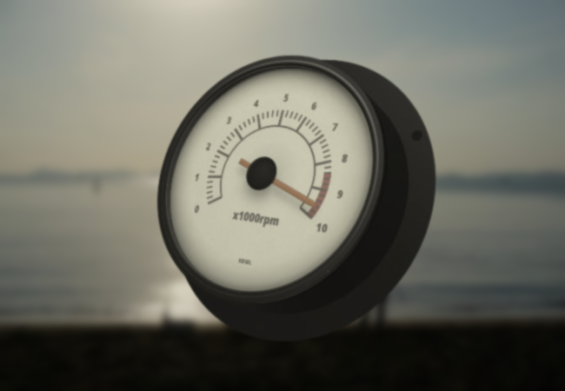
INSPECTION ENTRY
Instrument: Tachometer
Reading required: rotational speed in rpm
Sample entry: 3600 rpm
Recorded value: 9600 rpm
